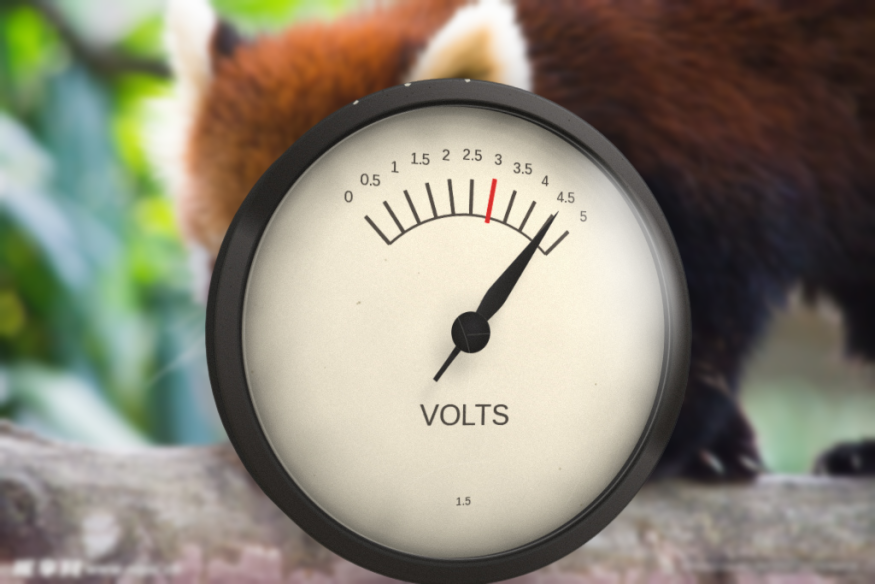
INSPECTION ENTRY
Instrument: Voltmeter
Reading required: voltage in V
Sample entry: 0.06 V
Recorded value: 4.5 V
